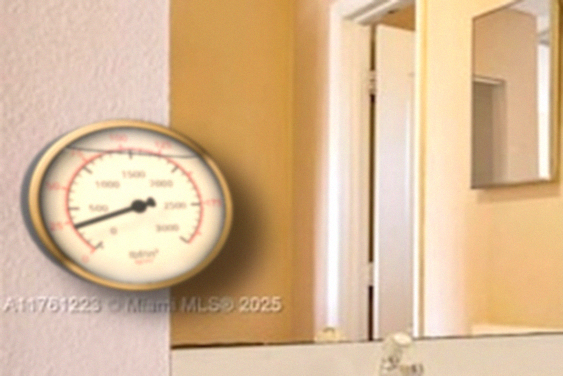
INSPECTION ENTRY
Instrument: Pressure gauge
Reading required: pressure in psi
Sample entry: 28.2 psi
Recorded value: 300 psi
